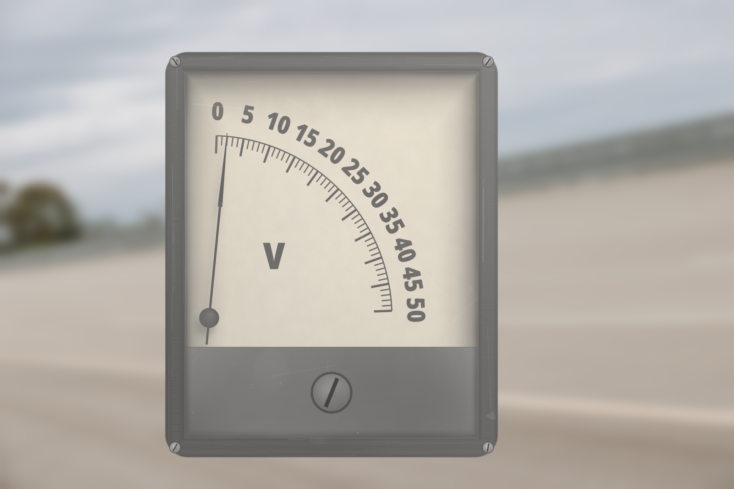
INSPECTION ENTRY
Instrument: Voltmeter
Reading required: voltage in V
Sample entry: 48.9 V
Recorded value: 2 V
